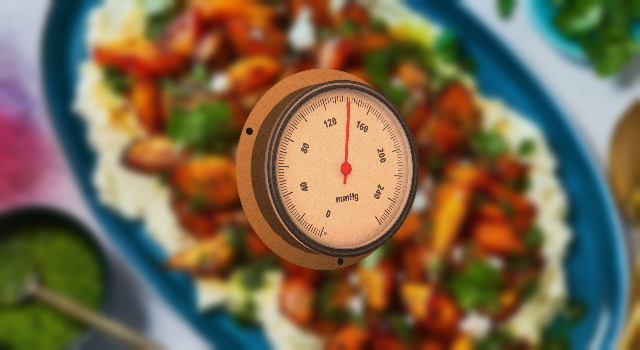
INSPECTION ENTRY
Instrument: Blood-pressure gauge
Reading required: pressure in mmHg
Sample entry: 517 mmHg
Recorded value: 140 mmHg
